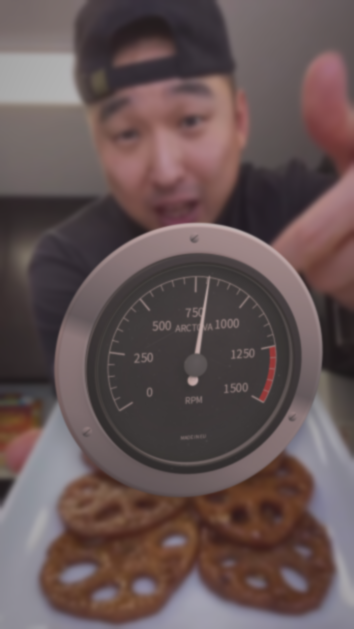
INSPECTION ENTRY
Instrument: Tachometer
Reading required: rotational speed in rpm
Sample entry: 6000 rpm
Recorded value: 800 rpm
